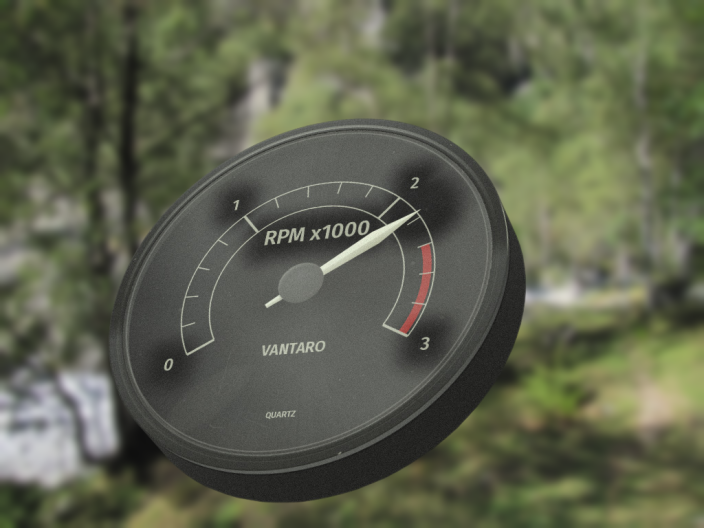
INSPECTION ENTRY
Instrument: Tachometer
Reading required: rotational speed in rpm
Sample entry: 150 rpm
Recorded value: 2200 rpm
